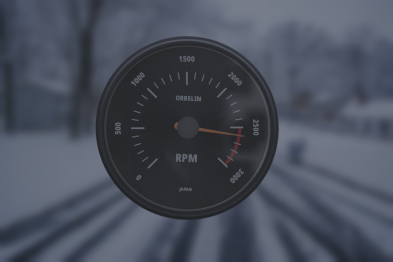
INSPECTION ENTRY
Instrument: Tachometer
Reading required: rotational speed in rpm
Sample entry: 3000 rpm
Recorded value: 2600 rpm
